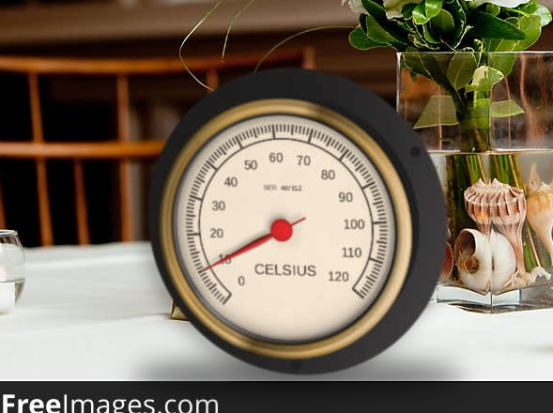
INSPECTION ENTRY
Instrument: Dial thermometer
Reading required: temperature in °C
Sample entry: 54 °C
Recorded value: 10 °C
